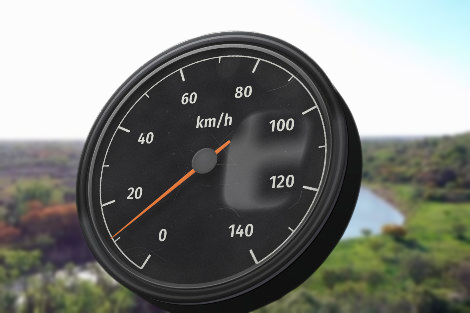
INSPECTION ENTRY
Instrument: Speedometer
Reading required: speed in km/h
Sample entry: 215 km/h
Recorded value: 10 km/h
